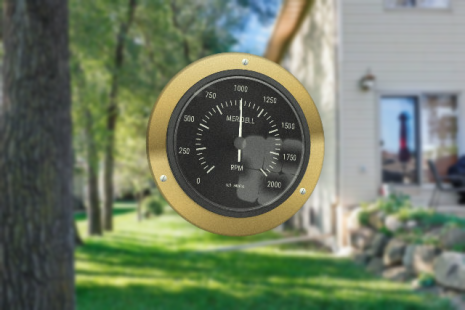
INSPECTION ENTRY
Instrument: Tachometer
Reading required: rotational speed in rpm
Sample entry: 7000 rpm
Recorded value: 1000 rpm
